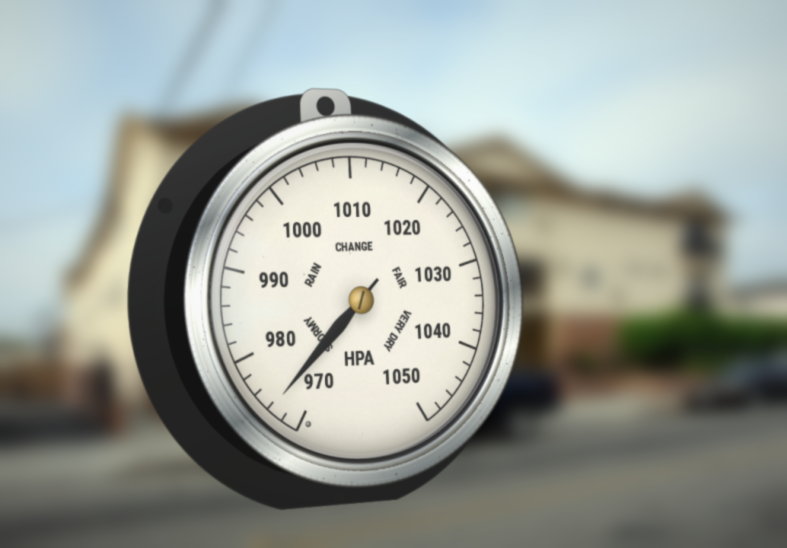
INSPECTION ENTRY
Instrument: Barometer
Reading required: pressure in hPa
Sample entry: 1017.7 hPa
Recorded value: 974 hPa
